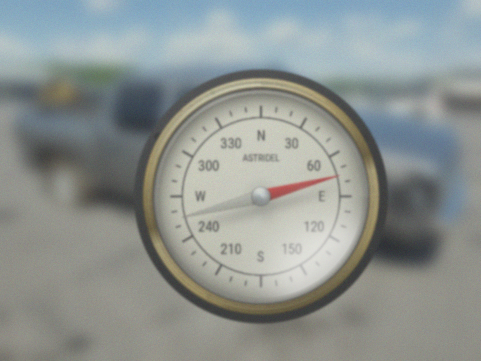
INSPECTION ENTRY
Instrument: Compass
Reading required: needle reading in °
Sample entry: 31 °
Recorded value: 75 °
